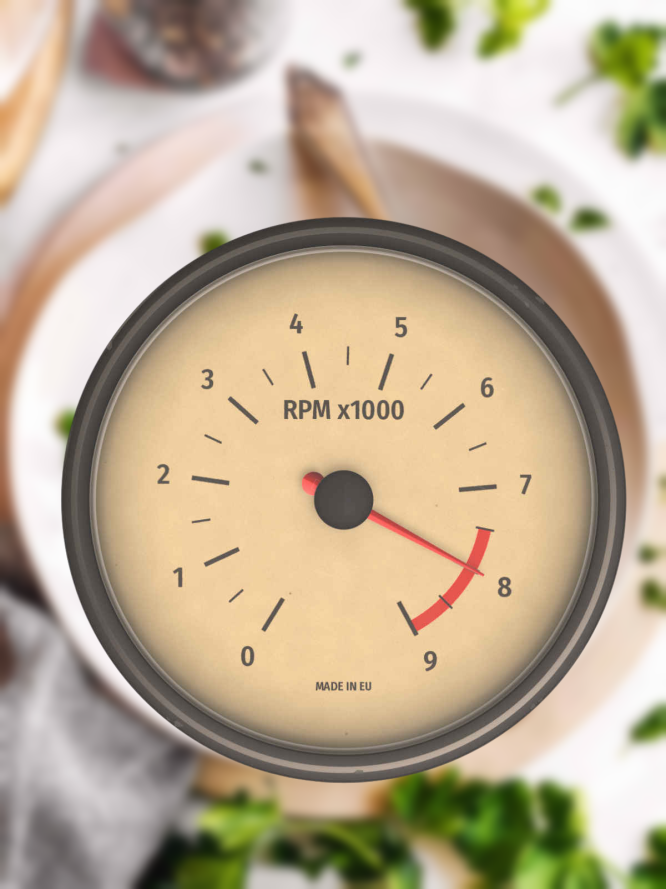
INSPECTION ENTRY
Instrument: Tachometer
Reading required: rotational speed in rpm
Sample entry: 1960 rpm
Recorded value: 8000 rpm
